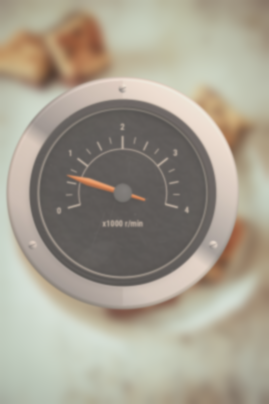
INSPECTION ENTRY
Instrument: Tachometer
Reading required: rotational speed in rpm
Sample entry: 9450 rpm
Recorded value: 625 rpm
